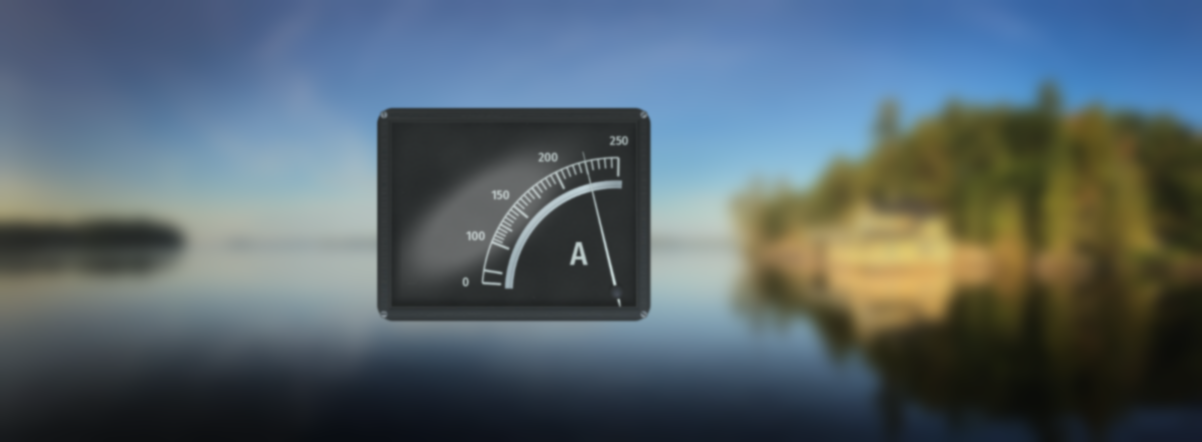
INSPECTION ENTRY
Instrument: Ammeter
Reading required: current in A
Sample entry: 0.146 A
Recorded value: 225 A
